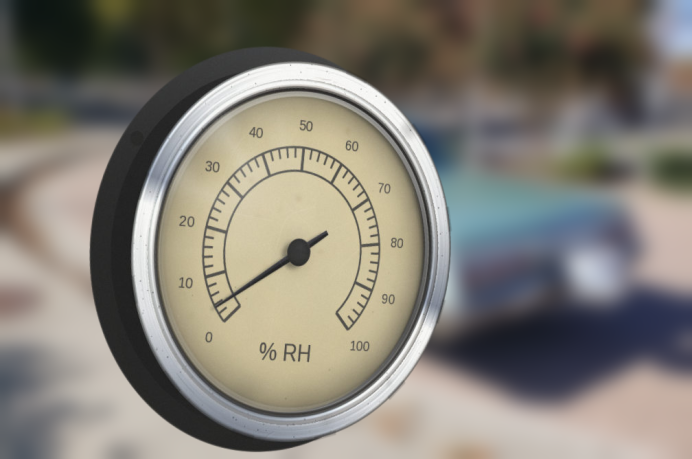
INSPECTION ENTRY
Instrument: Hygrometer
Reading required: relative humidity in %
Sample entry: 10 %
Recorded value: 4 %
